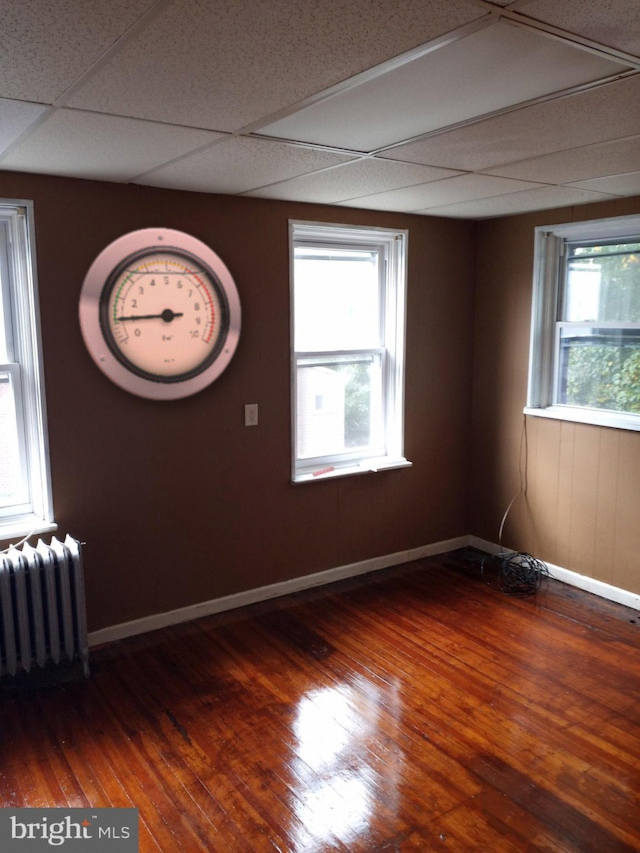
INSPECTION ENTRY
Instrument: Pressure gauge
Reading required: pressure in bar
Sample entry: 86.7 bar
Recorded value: 1 bar
